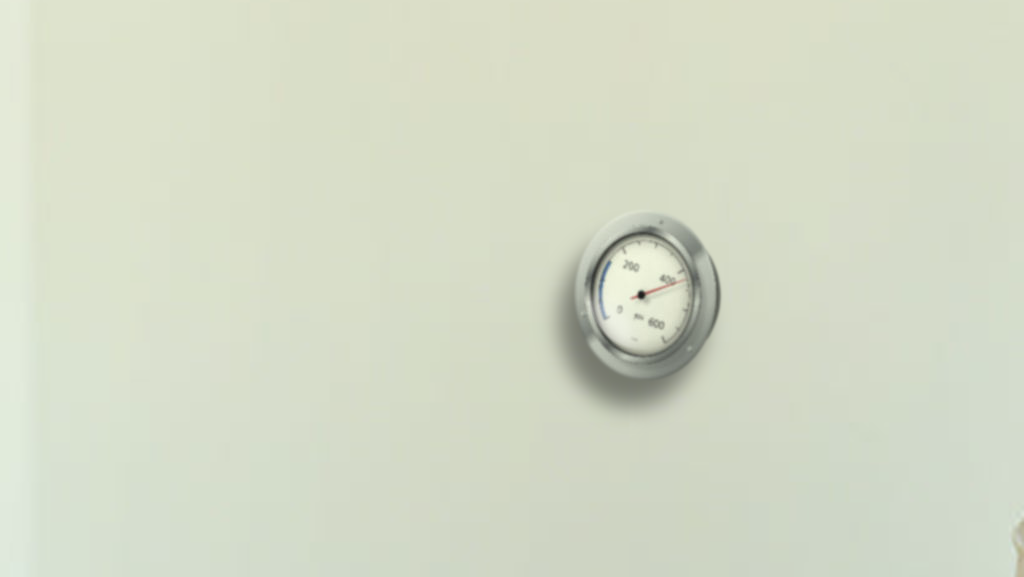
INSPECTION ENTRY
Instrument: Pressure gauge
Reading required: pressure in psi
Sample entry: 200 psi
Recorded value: 425 psi
